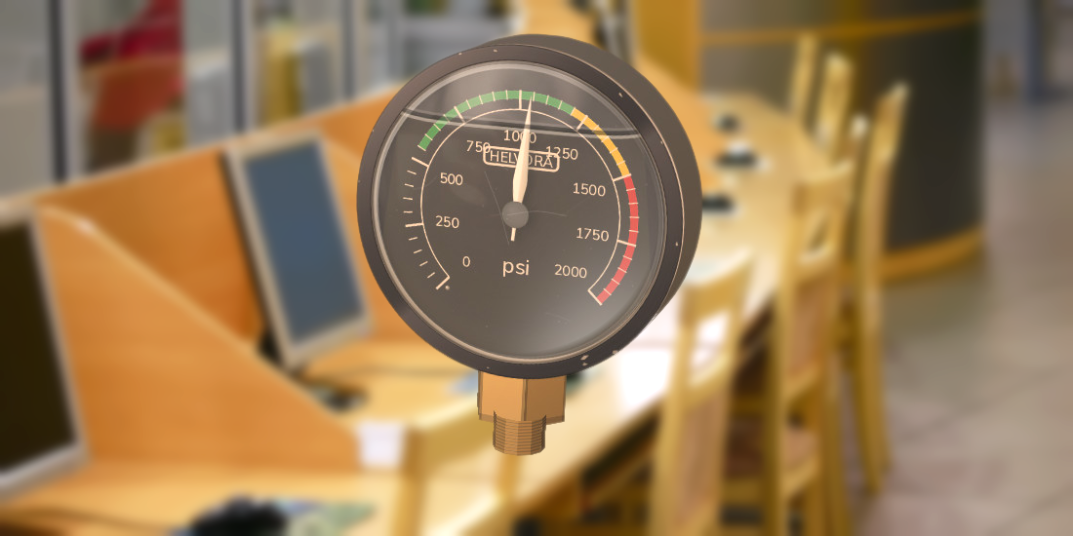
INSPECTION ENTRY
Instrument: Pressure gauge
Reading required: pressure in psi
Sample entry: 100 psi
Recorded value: 1050 psi
